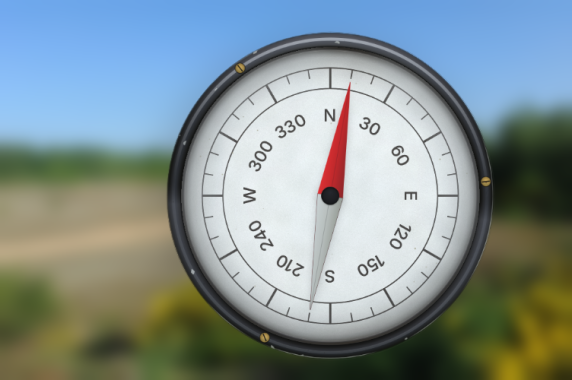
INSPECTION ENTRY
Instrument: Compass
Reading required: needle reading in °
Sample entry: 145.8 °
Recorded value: 10 °
